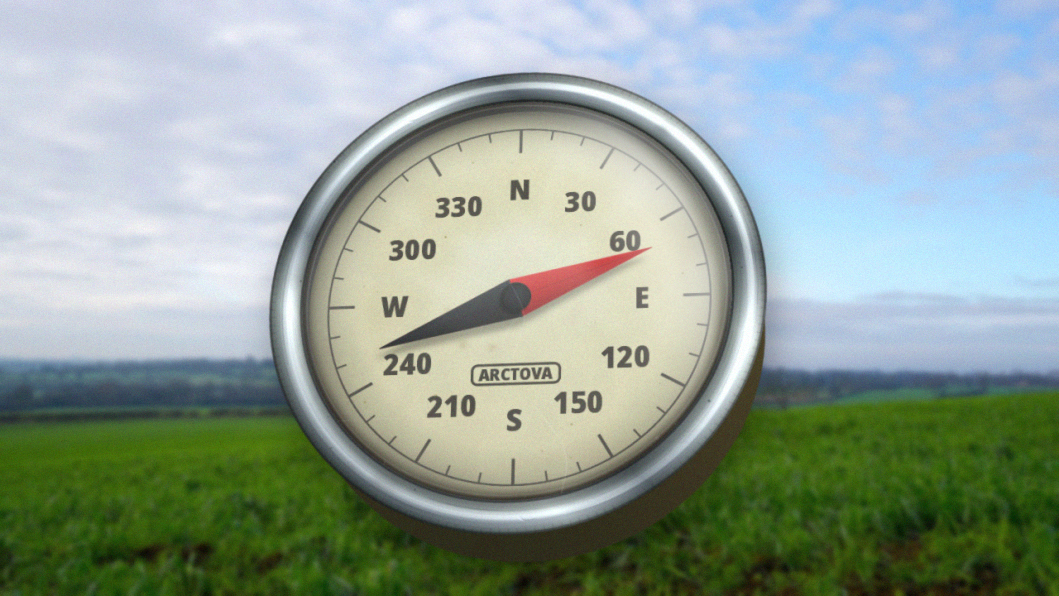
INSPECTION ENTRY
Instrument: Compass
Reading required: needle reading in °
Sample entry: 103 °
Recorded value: 70 °
